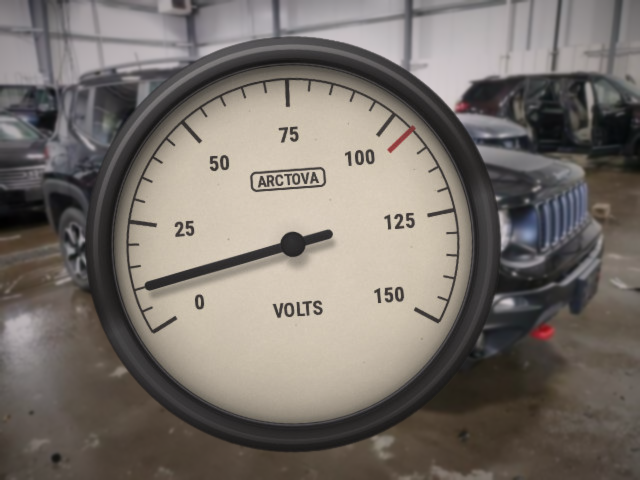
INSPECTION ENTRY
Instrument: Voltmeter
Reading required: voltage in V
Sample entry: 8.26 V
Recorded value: 10 V
